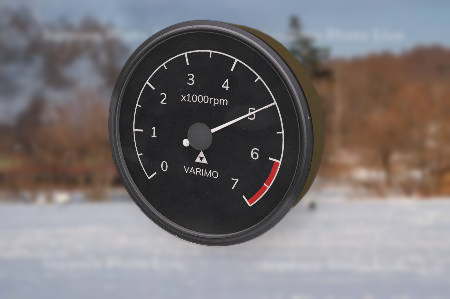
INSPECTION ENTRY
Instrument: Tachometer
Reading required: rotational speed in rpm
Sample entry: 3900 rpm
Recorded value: 5000 rpm
